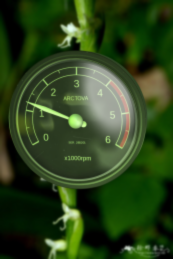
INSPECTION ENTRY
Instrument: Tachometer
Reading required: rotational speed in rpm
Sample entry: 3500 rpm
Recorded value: 1250 rpm
